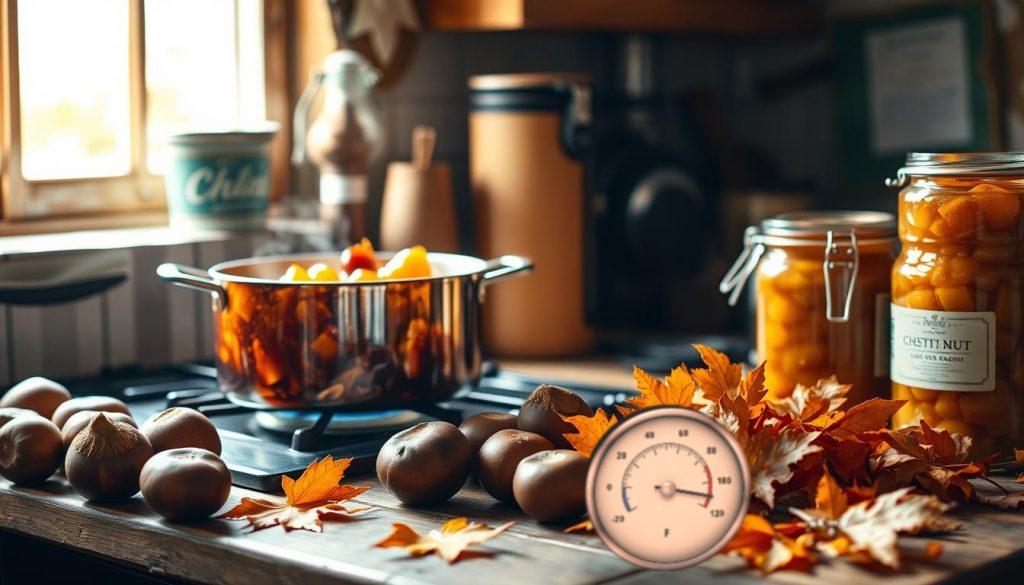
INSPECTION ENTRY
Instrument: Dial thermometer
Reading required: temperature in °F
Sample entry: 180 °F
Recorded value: 110 °F
